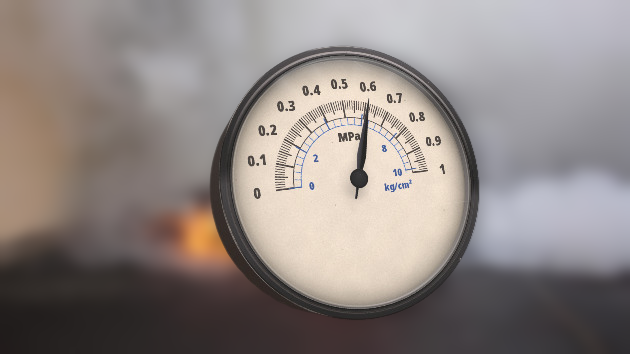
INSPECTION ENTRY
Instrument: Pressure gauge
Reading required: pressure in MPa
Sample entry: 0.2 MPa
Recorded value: 0.6 MPa
